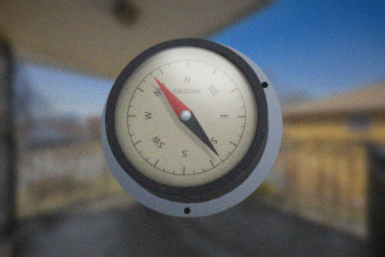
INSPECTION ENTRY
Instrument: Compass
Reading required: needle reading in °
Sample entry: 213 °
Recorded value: 320 °
